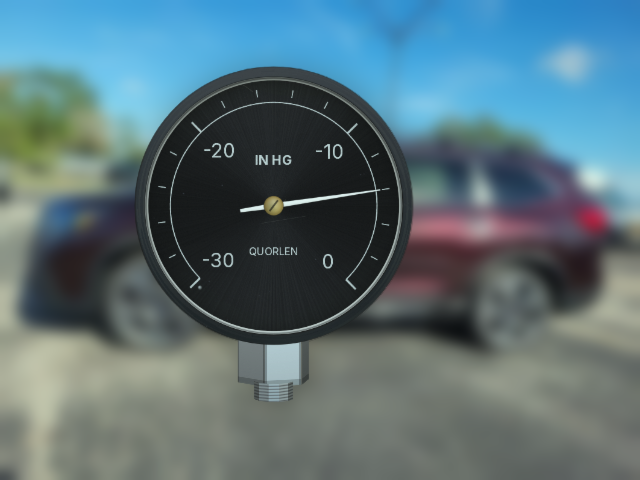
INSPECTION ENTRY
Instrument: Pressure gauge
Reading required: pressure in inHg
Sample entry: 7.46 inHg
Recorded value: -6 inHg
